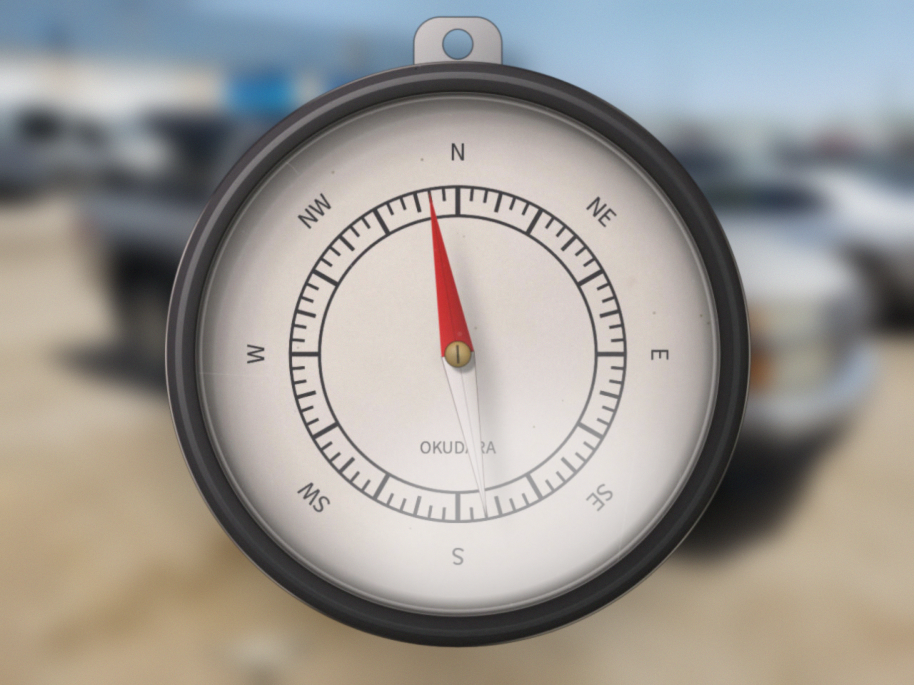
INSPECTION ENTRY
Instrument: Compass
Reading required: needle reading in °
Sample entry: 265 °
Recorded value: 350 °
